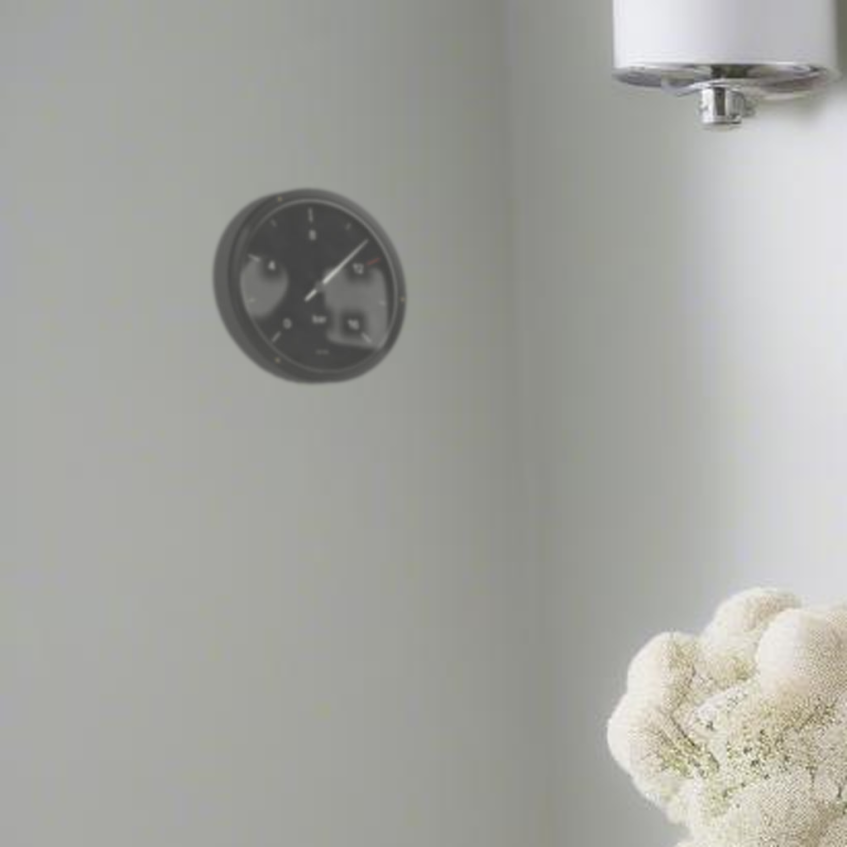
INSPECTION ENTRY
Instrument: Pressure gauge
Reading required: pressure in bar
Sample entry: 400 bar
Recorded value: 11 bar
